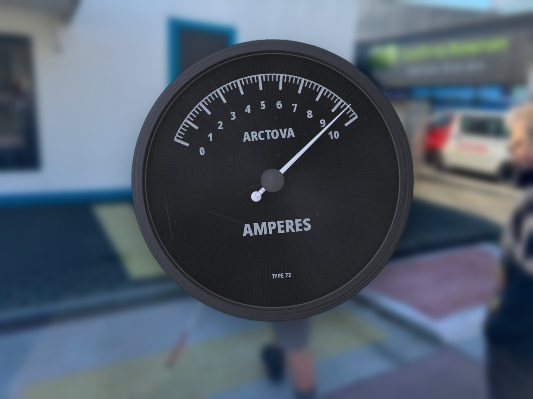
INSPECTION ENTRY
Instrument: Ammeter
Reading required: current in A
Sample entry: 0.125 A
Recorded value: 9.4 A
